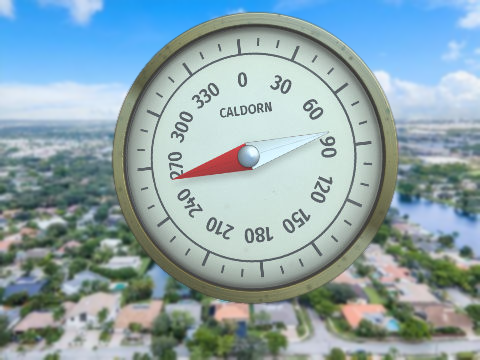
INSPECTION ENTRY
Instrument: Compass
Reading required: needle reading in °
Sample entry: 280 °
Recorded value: 260 °
